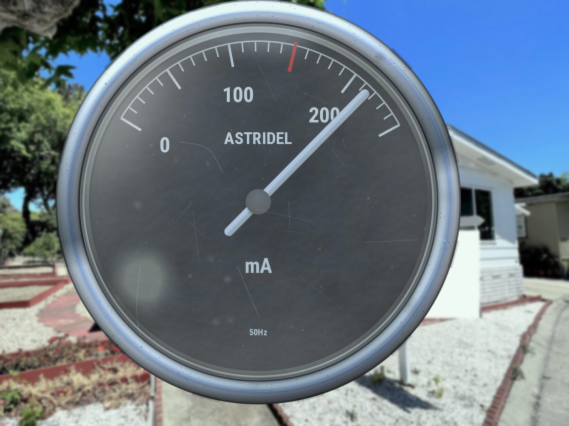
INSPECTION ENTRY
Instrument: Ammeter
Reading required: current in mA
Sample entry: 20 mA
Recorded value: 215 mA
